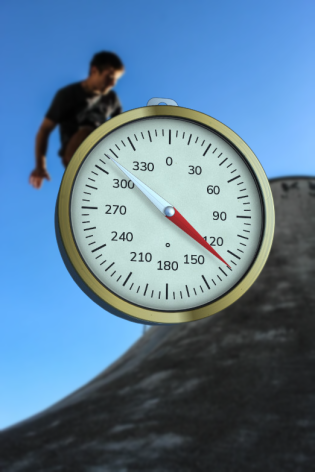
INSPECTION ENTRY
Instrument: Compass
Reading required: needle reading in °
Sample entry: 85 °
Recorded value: 130 °
